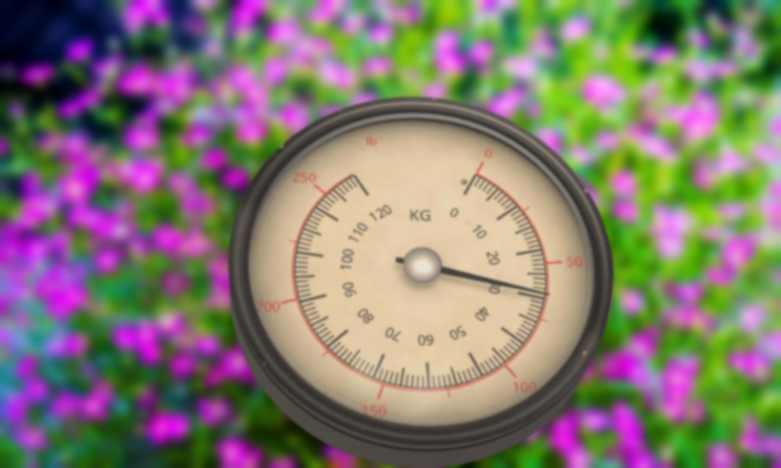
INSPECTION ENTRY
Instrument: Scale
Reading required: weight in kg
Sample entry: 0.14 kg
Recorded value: 30 kg
